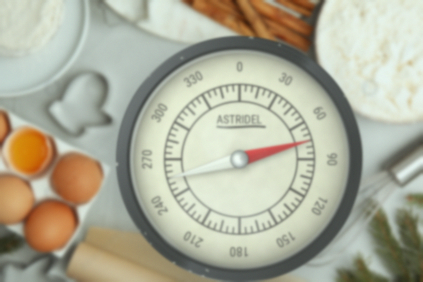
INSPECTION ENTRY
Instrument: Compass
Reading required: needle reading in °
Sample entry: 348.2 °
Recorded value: 75 °
